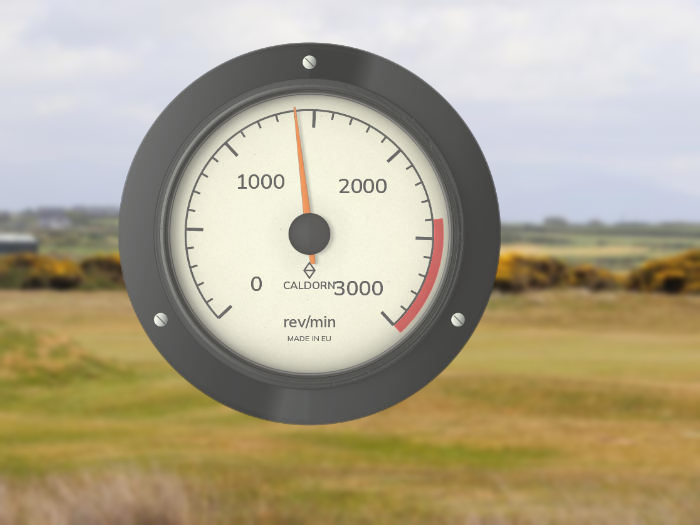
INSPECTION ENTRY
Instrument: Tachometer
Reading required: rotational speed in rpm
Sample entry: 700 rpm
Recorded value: 1400 rpm
